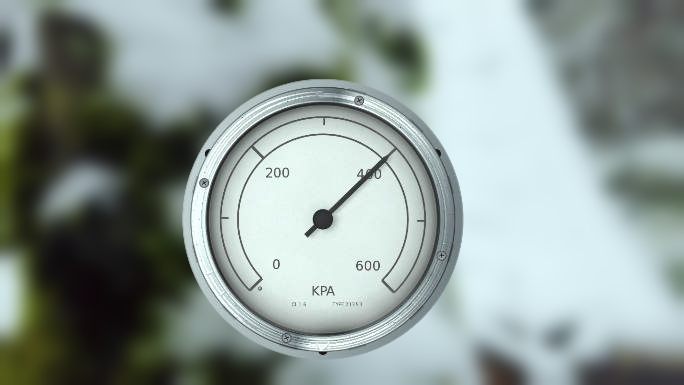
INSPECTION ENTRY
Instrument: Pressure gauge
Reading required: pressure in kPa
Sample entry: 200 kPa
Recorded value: 400 kPa
